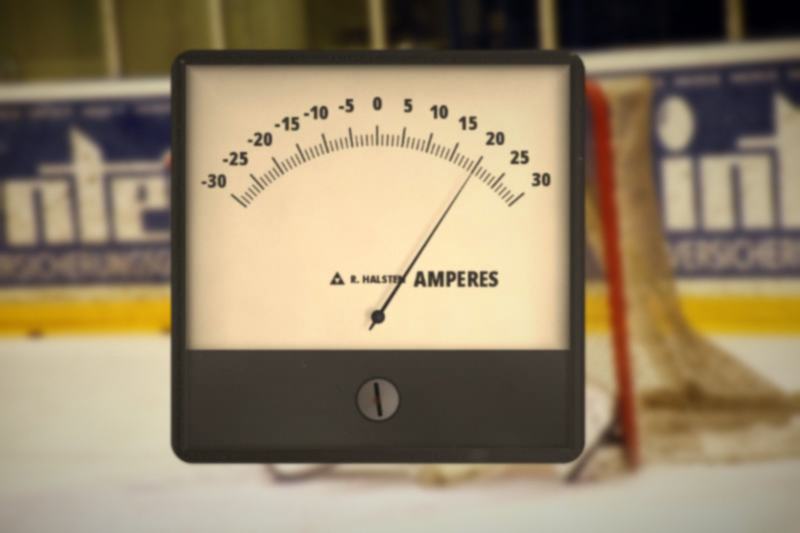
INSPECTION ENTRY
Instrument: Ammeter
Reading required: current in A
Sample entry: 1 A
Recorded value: 20 A
